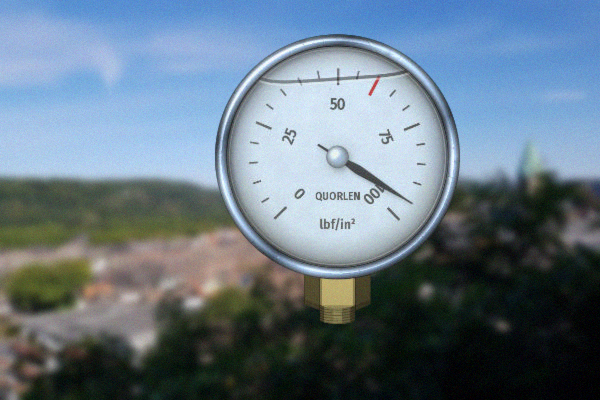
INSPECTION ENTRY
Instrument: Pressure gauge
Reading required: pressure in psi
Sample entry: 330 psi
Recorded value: 95 psi
